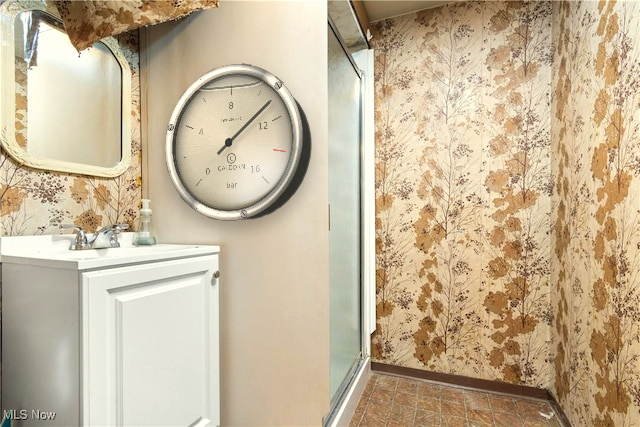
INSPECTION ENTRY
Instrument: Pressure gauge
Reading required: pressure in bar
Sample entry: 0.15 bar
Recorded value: 11 bar
